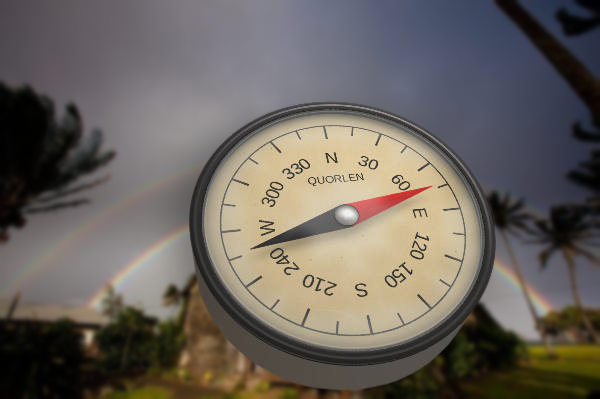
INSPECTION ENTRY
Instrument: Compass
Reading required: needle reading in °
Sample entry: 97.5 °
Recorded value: 75 °
